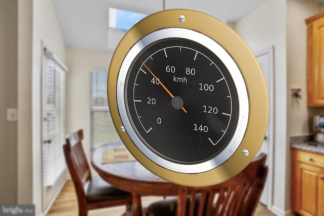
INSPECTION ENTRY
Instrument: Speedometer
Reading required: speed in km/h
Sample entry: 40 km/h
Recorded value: 45 km/h
